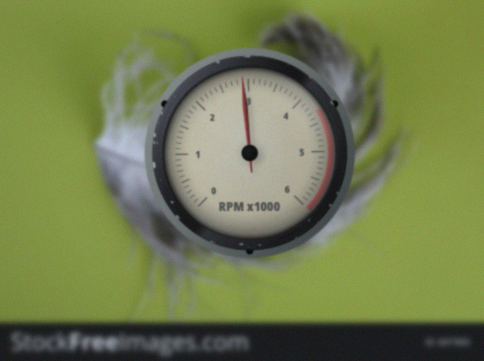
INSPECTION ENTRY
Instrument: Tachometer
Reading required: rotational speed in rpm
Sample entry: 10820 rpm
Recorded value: 2900 rpm
